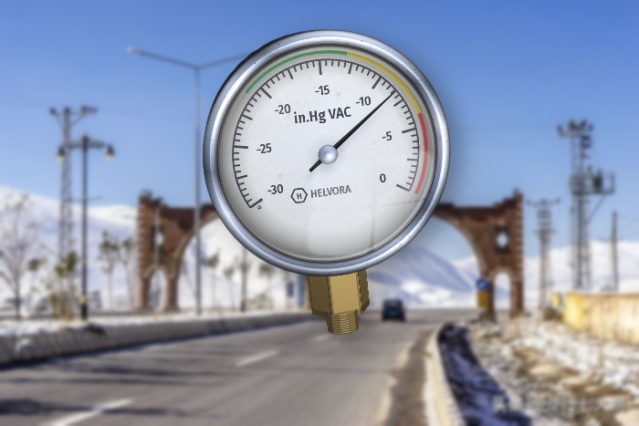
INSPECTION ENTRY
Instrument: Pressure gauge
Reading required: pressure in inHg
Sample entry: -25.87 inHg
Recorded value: -8.5 inHg
